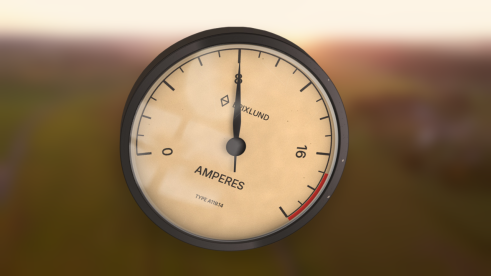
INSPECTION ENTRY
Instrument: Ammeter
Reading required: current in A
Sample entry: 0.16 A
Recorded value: 8 A
